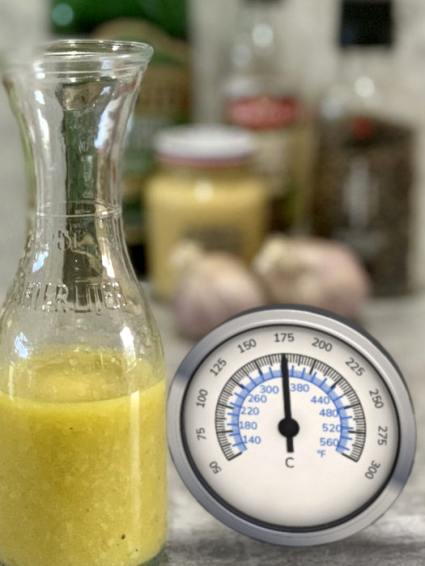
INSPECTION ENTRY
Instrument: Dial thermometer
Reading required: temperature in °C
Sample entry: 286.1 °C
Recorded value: 175 °C
